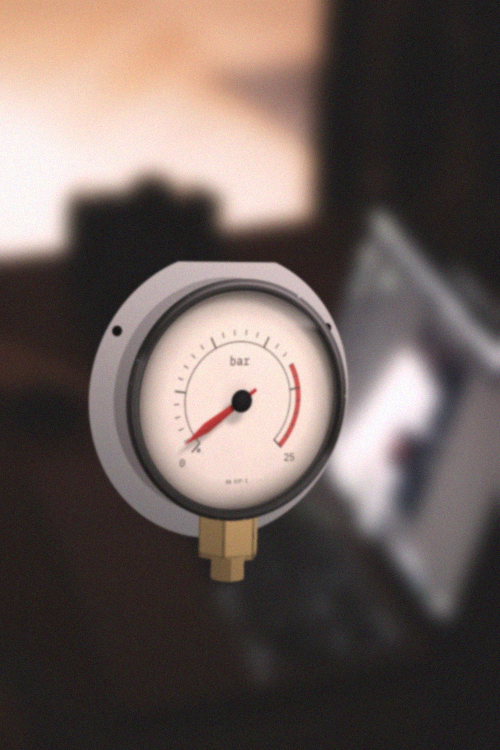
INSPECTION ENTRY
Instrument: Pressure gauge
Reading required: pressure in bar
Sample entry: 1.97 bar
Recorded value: 1 bar
